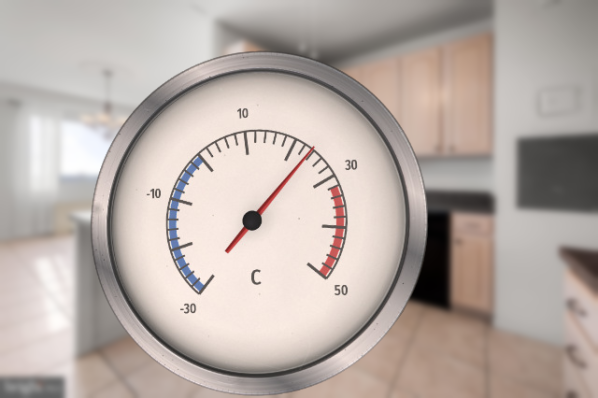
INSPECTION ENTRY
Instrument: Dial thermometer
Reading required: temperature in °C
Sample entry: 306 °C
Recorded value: 24 °C
